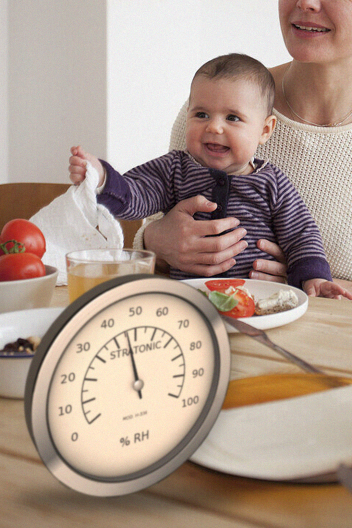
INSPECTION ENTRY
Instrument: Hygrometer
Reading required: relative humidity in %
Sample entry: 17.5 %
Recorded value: 45 %
